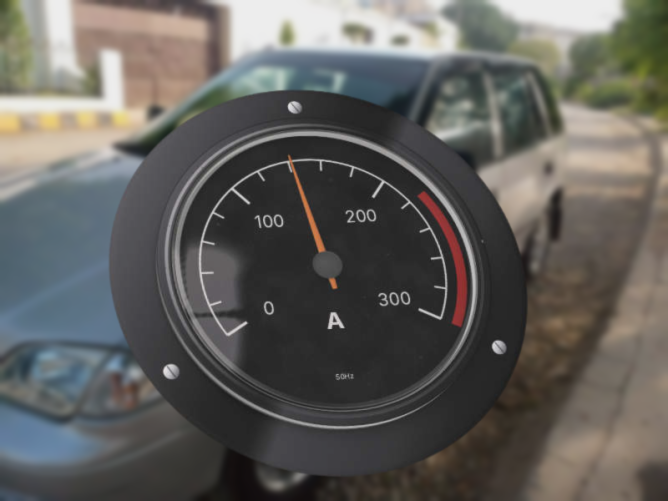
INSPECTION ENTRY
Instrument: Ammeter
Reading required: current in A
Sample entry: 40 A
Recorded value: 140 A
